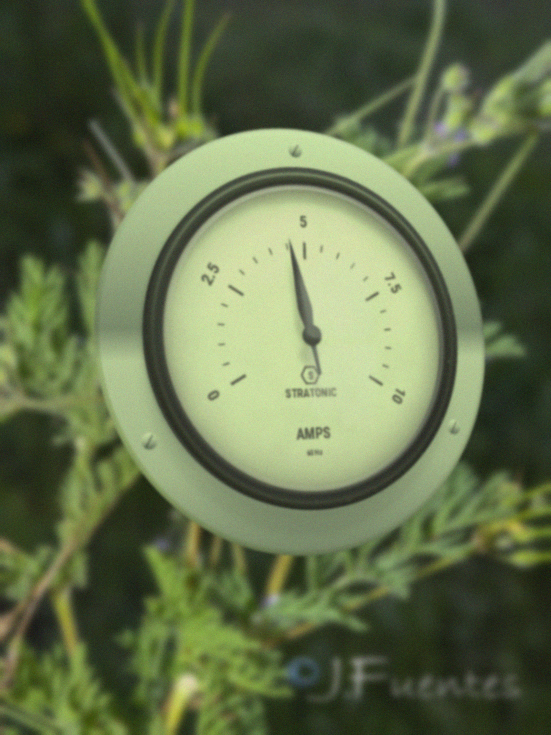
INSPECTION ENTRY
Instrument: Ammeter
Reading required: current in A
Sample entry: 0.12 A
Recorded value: 4.5 A
